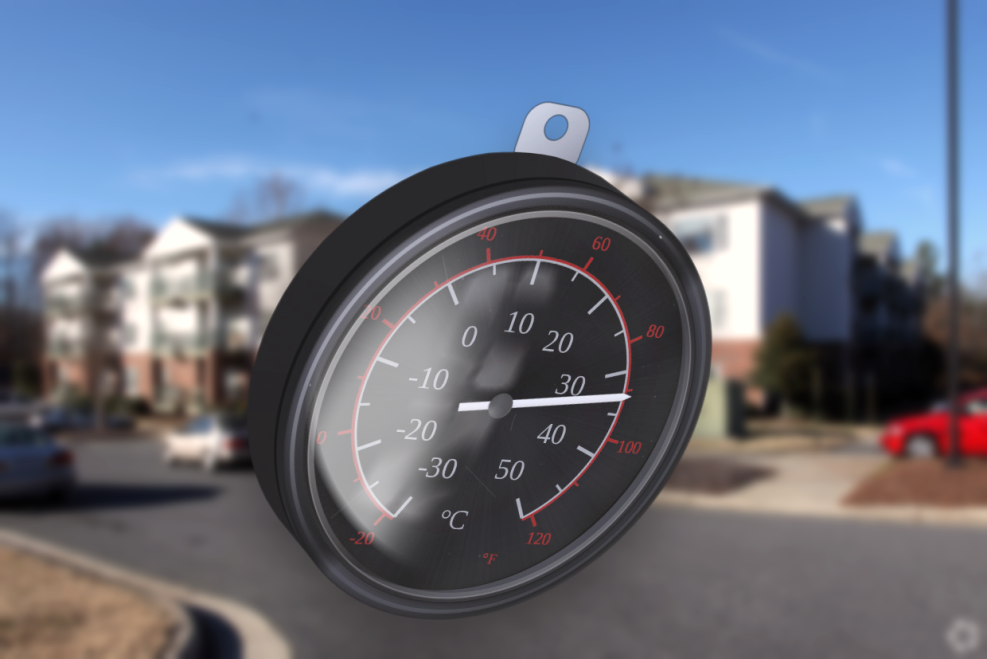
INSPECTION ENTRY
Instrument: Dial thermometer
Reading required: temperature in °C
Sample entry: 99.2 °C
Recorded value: 32.5 °C
